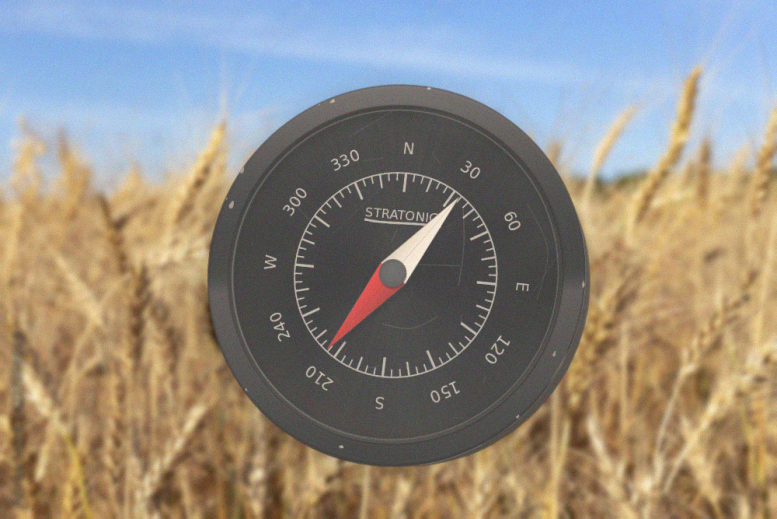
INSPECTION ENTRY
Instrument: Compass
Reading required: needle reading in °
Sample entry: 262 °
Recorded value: 215 °
